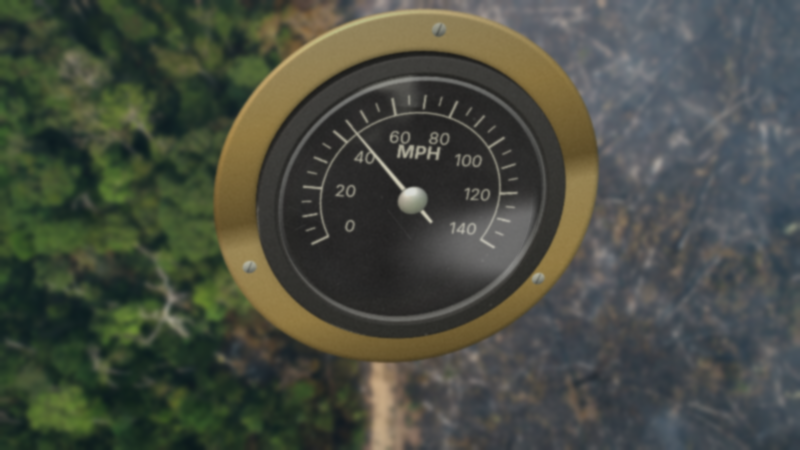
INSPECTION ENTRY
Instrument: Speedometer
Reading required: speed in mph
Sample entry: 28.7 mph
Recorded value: 45 mph
